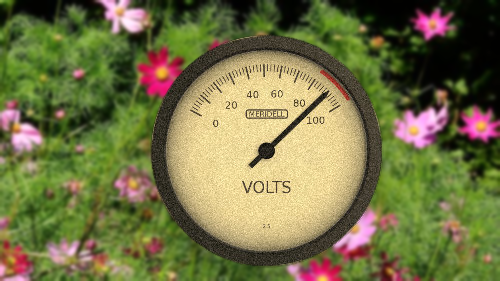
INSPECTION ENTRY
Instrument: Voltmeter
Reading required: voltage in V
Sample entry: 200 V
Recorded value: 90 V
